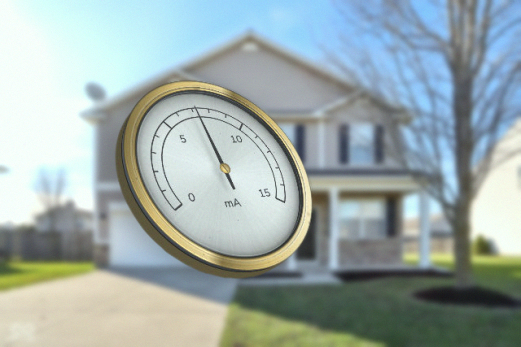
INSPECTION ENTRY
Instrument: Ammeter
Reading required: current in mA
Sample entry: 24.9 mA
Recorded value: 7 mA
